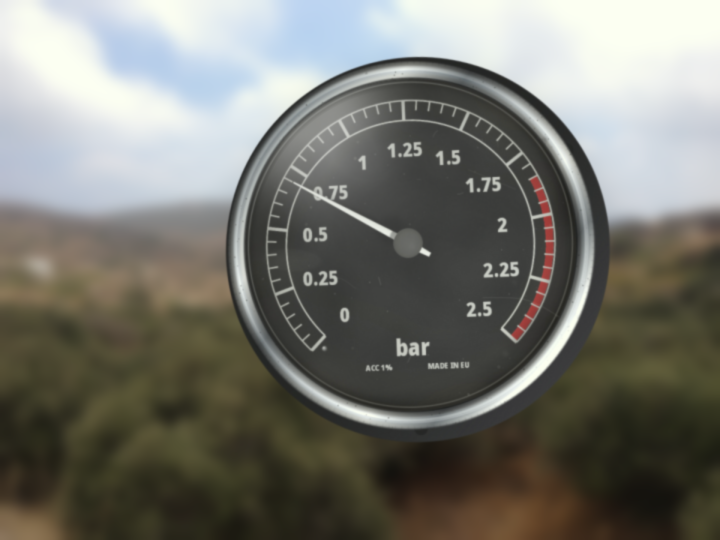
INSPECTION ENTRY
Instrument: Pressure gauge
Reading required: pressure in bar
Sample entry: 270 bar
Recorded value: 0.7 bar
